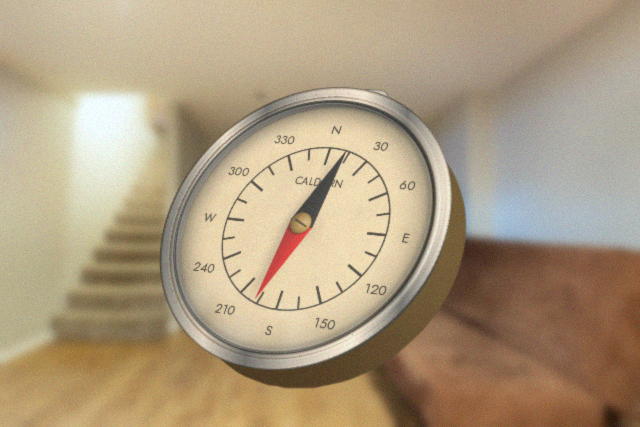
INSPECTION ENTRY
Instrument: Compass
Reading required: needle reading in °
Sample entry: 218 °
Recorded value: 195 °
